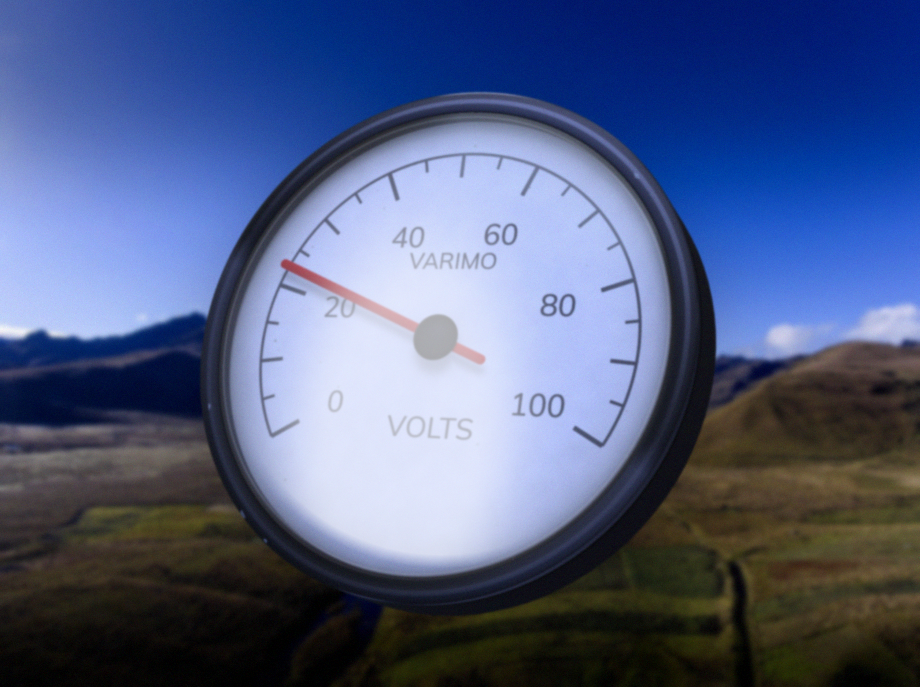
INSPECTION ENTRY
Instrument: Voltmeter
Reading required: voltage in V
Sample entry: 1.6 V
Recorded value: 22.5 V
